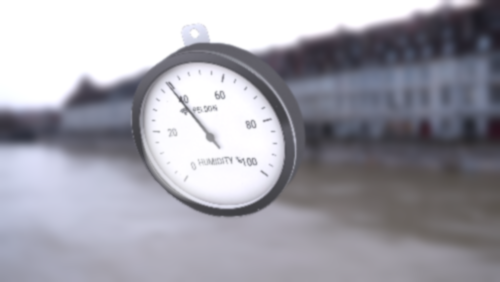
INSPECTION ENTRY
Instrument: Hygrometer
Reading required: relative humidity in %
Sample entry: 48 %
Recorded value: 40 %
